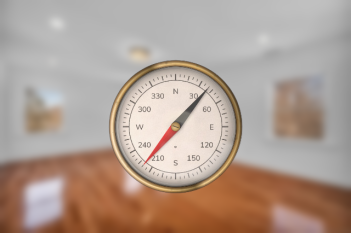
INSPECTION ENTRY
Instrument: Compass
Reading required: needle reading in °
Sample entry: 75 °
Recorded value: 220 °
